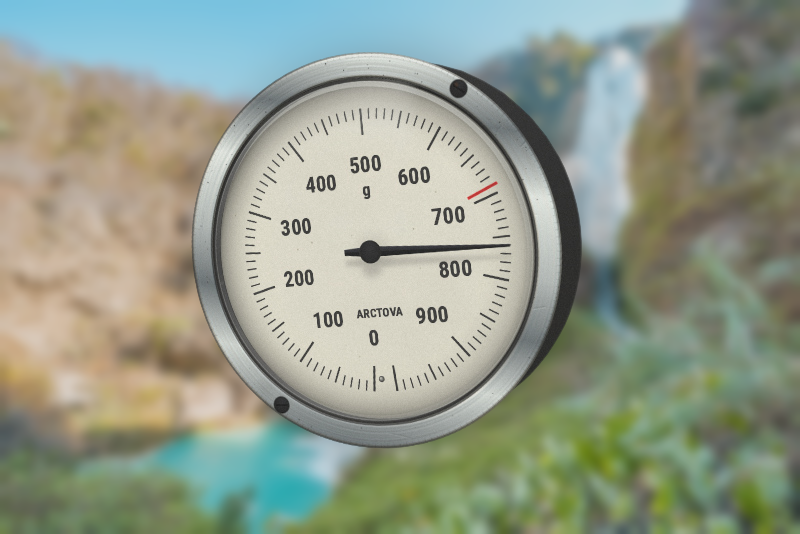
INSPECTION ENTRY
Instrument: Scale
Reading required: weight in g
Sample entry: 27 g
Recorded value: 760 g
